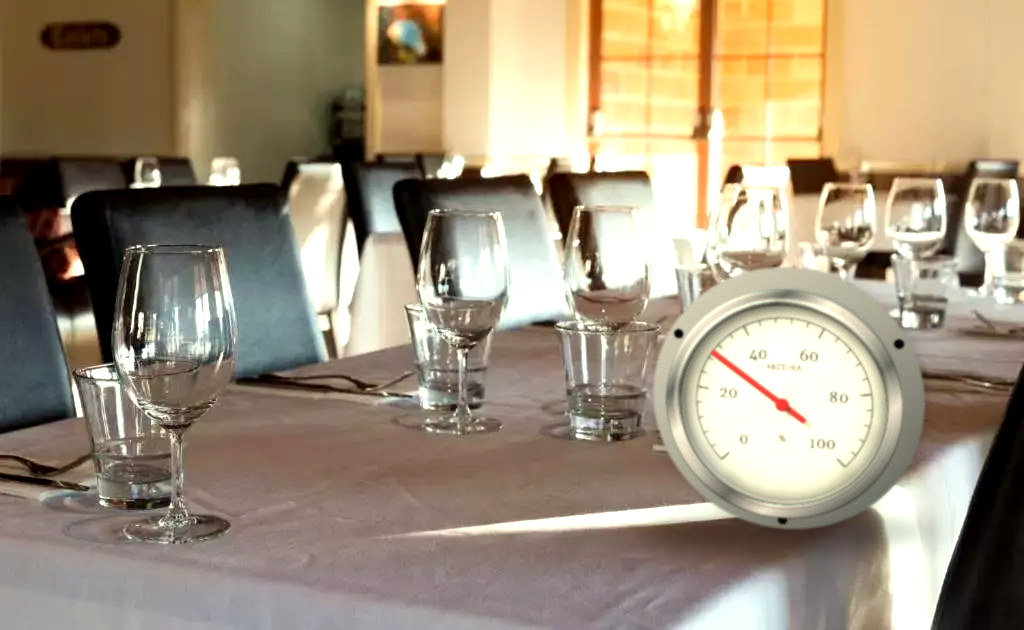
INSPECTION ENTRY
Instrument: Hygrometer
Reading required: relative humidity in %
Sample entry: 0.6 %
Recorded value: 30 %
